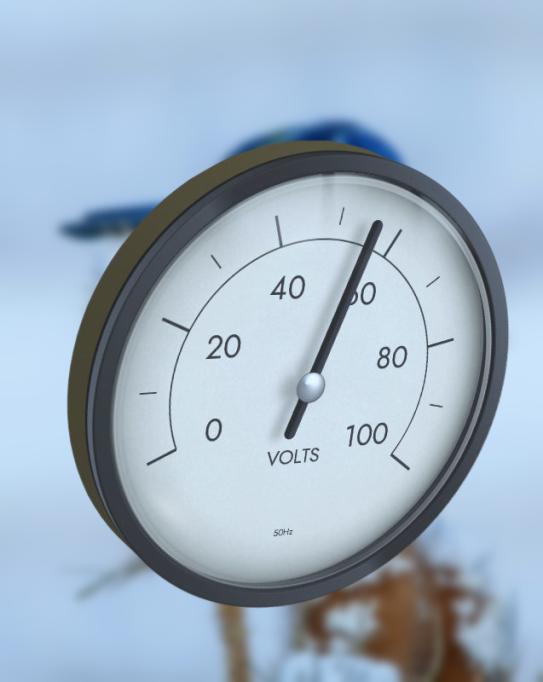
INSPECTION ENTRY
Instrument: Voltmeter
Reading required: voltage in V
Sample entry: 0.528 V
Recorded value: 55 V
